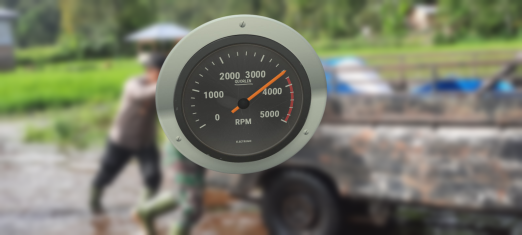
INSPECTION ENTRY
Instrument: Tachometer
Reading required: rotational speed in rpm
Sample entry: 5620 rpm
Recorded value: 3600 rpm
